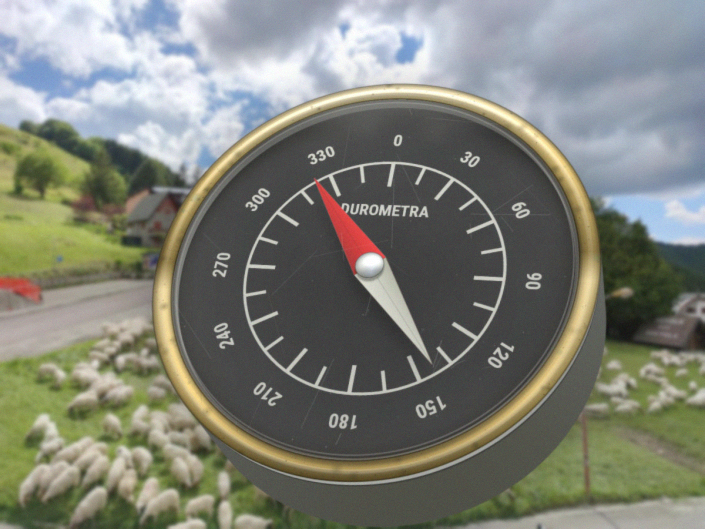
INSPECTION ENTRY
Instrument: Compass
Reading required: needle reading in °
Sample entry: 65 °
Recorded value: 322.5 °
